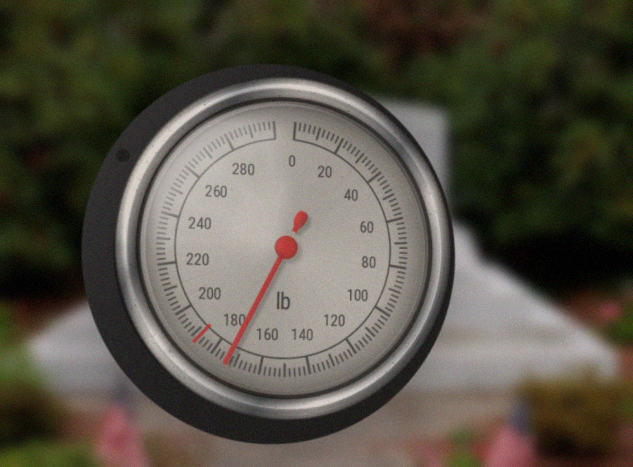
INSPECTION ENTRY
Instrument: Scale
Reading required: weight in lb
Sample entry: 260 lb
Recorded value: 174 lb
